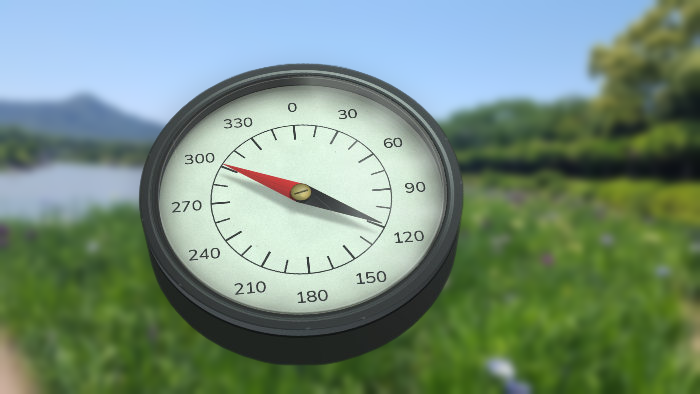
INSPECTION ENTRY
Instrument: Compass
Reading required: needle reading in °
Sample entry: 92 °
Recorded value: 300 °
